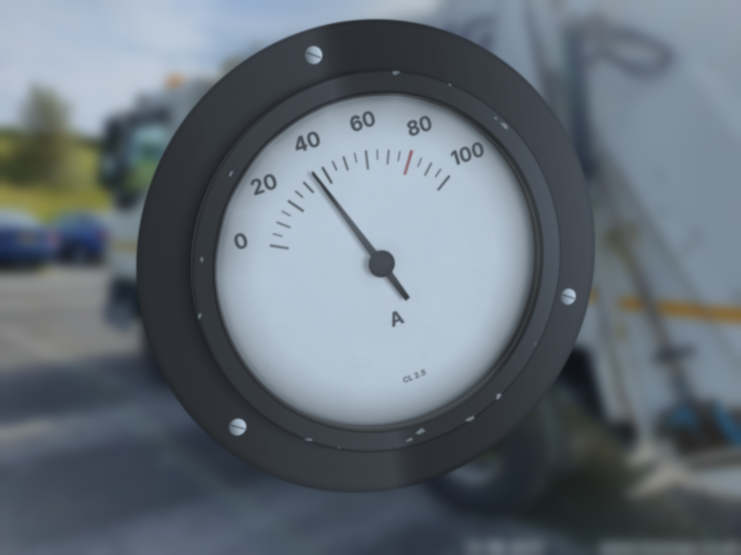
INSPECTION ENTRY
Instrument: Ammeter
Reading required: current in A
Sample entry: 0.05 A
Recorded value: 35 A
